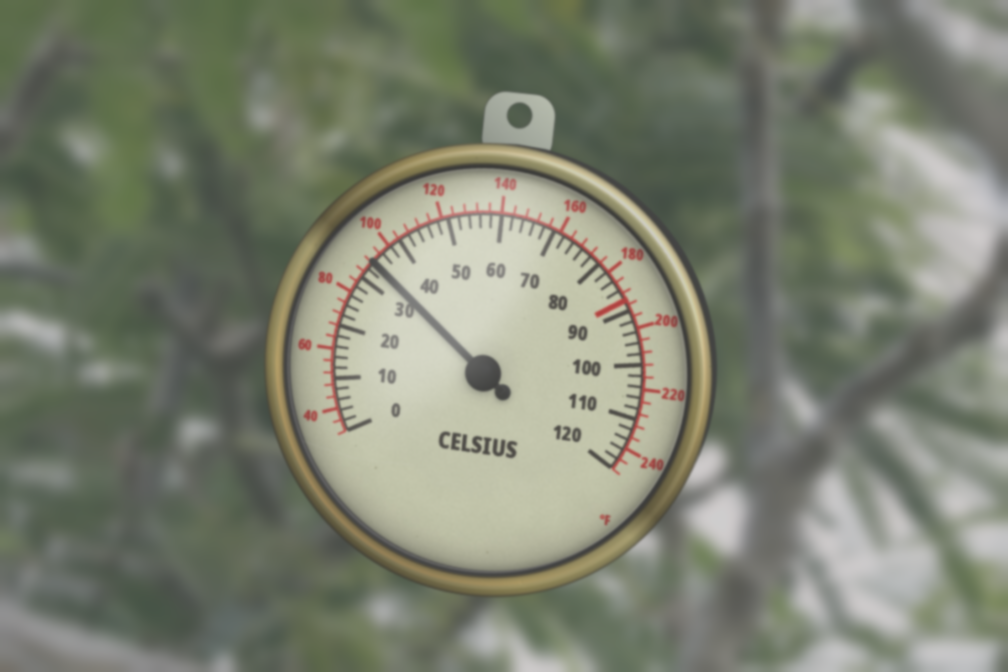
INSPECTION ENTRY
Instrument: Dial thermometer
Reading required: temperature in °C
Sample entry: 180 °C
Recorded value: 34 °C
